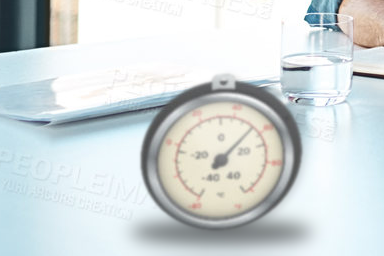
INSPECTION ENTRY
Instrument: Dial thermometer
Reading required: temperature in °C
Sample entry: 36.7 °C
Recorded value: 12 °C
